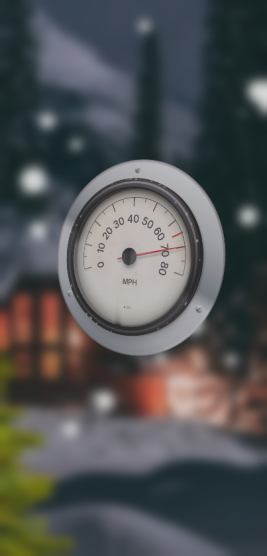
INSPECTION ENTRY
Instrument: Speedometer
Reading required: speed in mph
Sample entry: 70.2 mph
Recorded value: 70 mph
